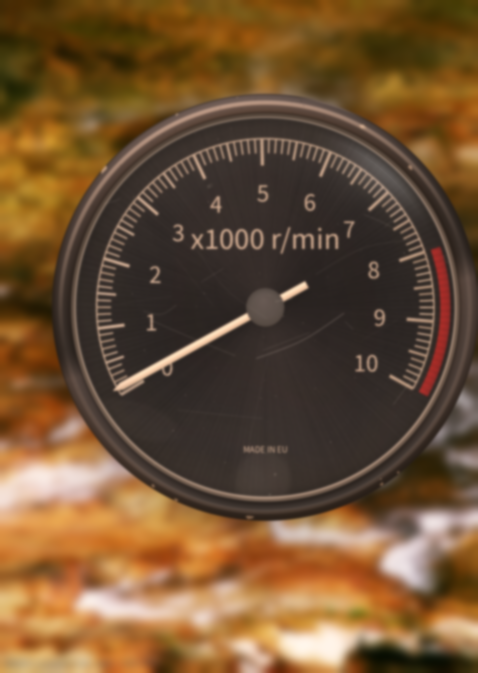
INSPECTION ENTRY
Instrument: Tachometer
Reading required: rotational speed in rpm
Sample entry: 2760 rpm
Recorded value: 100 rpm
